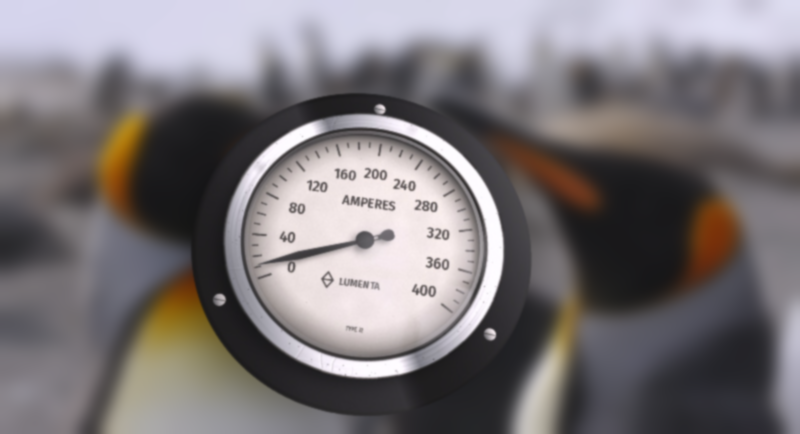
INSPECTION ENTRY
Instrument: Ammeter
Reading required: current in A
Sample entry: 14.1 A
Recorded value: 10 A
